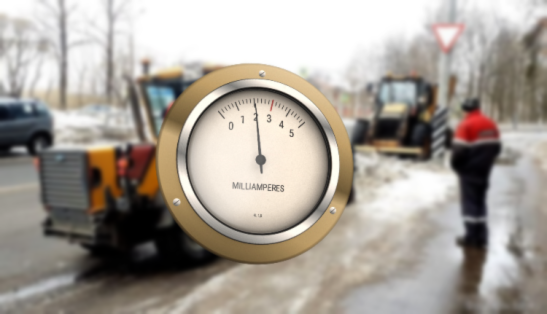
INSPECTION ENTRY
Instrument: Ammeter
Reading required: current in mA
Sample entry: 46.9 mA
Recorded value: 2 mA
